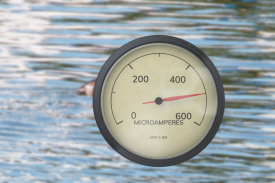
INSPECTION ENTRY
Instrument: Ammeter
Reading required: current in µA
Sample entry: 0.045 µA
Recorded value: 500 µA
